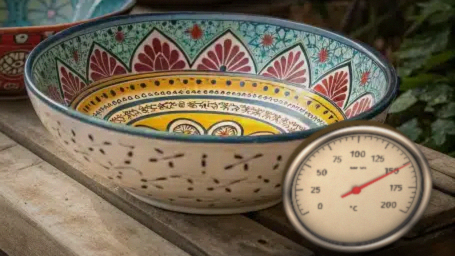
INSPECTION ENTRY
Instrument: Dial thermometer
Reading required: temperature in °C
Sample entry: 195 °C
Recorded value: 150 °C
